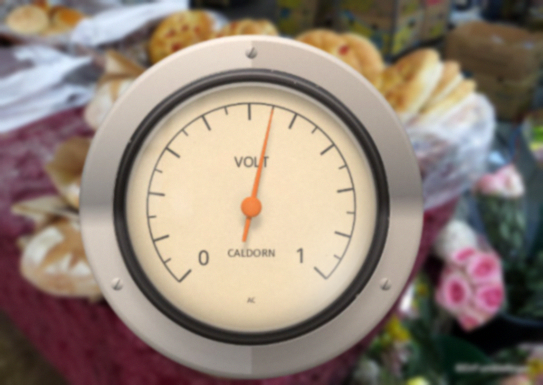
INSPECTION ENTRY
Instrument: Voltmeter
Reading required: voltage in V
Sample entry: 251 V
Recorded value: 0.55 V
